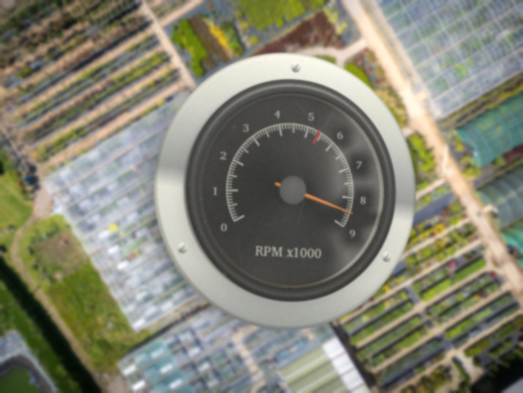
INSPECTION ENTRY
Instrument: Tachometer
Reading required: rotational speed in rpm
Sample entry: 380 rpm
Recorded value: 8500 rpm
